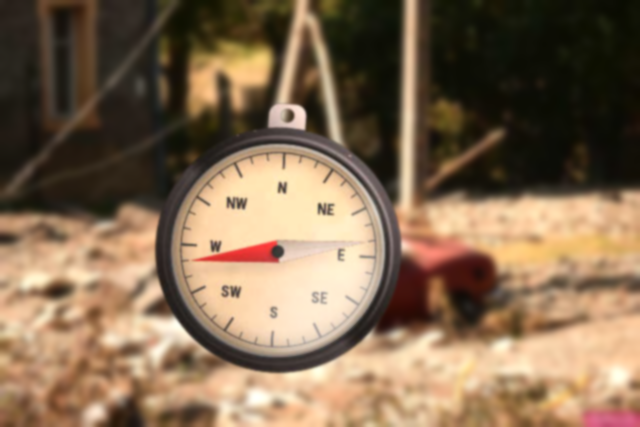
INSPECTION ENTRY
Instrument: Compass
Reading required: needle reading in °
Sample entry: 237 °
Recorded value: 260 °
